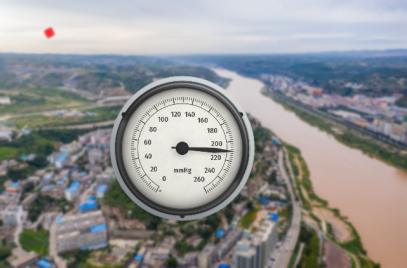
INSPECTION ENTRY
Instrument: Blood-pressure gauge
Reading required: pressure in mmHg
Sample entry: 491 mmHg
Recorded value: 210 mmHg
